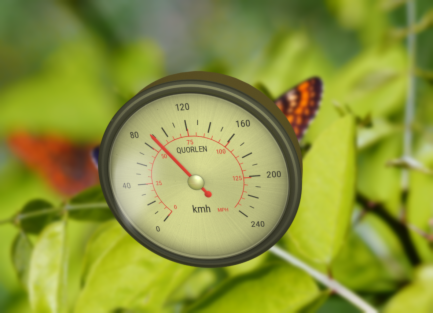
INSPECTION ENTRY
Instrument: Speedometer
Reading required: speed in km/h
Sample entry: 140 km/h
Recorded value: 90 km/h
